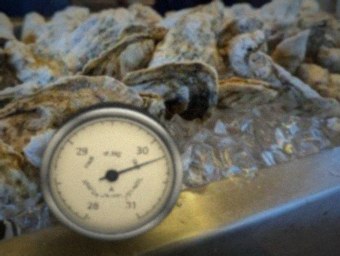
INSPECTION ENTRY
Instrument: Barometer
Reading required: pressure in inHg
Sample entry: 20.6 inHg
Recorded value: 30.2 inHg
